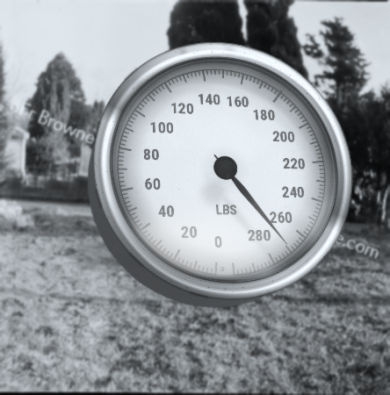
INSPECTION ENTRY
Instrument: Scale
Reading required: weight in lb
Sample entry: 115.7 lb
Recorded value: 270 lb
